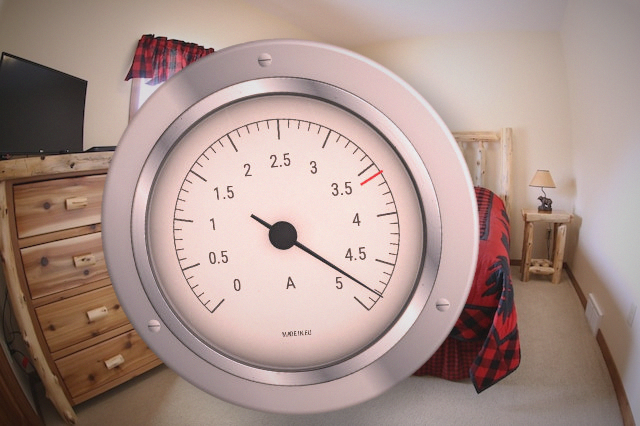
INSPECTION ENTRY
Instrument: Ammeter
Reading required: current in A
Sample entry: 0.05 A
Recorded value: 4.8 A
